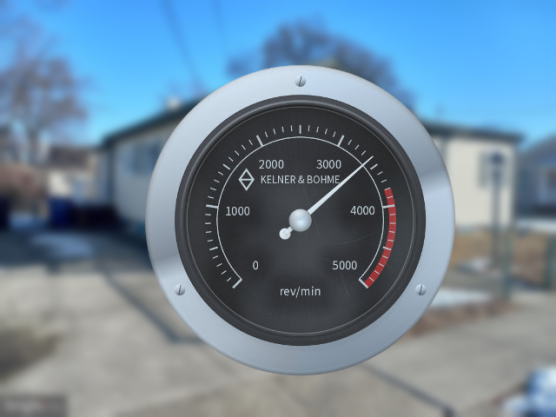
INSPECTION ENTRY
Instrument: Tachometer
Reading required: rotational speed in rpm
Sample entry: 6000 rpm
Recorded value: 3400 rpm
